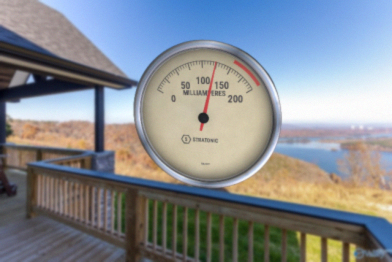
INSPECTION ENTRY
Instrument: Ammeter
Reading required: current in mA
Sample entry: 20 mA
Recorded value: 125 mA
